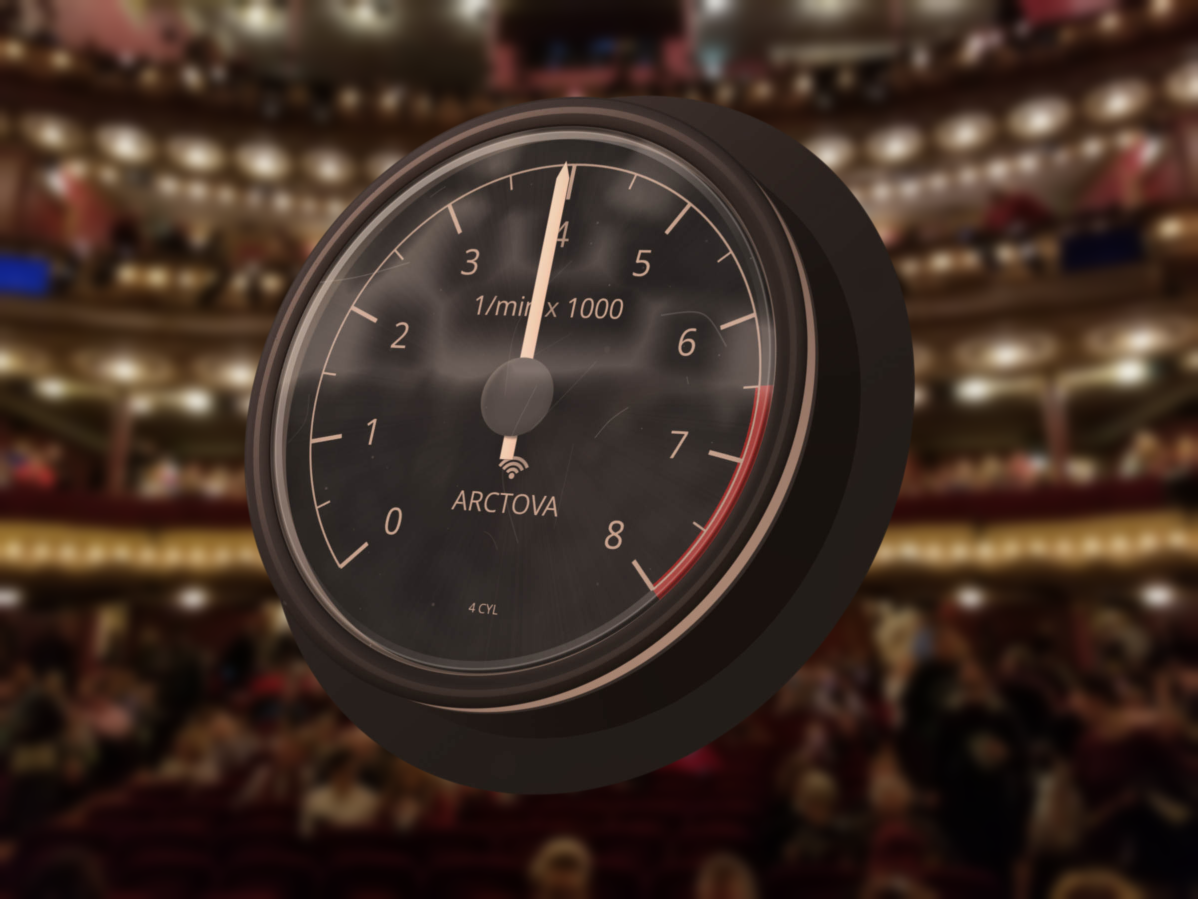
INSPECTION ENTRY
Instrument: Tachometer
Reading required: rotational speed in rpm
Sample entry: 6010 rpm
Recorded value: 4000 rpm
